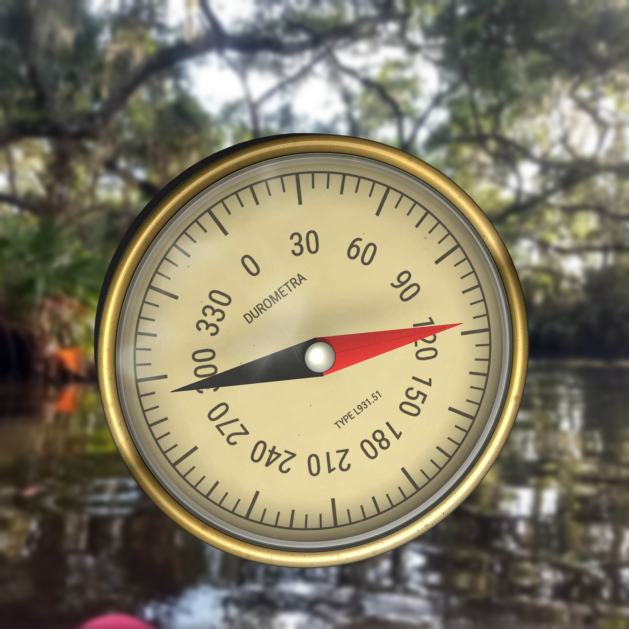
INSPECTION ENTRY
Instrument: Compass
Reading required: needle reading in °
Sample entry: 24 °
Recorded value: 115 °
